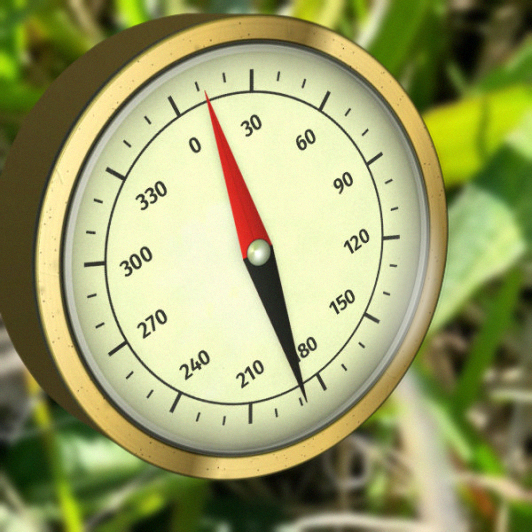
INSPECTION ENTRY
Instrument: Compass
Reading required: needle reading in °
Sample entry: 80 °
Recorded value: 10 °
